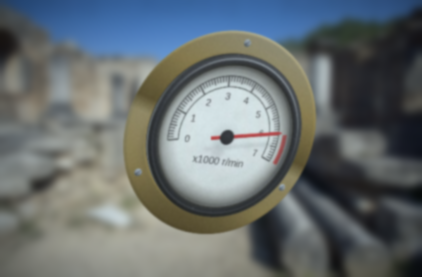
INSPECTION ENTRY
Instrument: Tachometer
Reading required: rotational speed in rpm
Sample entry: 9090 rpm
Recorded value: 6000 rpm
